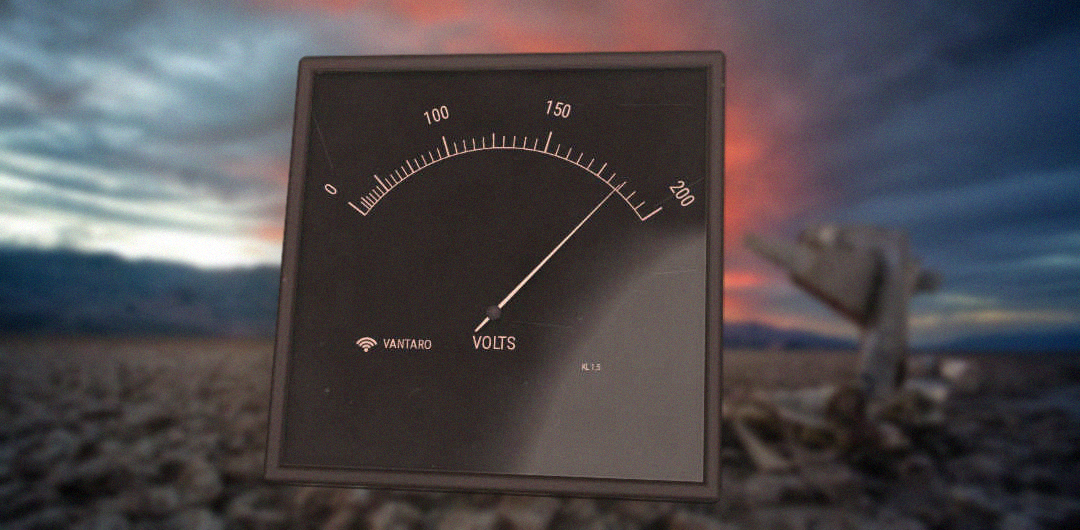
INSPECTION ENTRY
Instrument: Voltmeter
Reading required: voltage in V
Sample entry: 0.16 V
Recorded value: 185 V
